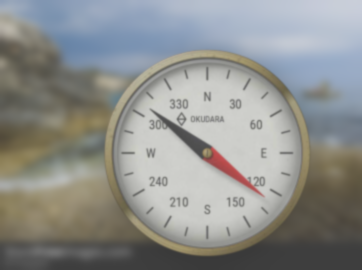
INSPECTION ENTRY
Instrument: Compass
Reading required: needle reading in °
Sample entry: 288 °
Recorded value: 127.5 °
